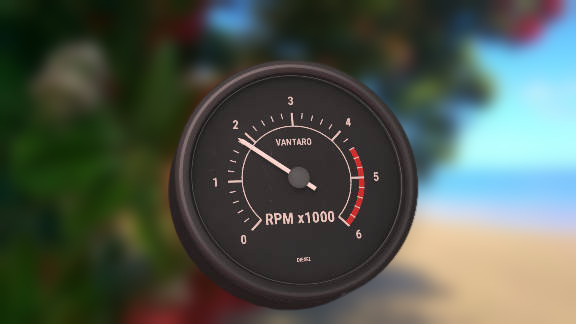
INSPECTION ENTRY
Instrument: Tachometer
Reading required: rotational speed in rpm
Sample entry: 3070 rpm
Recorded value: 1800 rpm
